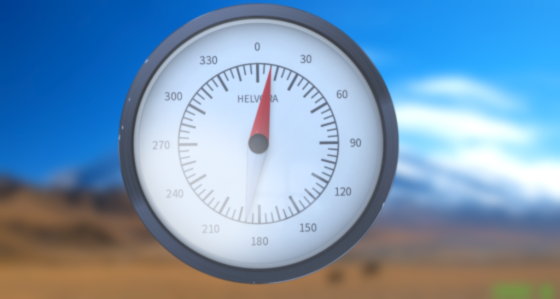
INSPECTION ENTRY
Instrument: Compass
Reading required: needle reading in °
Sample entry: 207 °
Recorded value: 10 °
